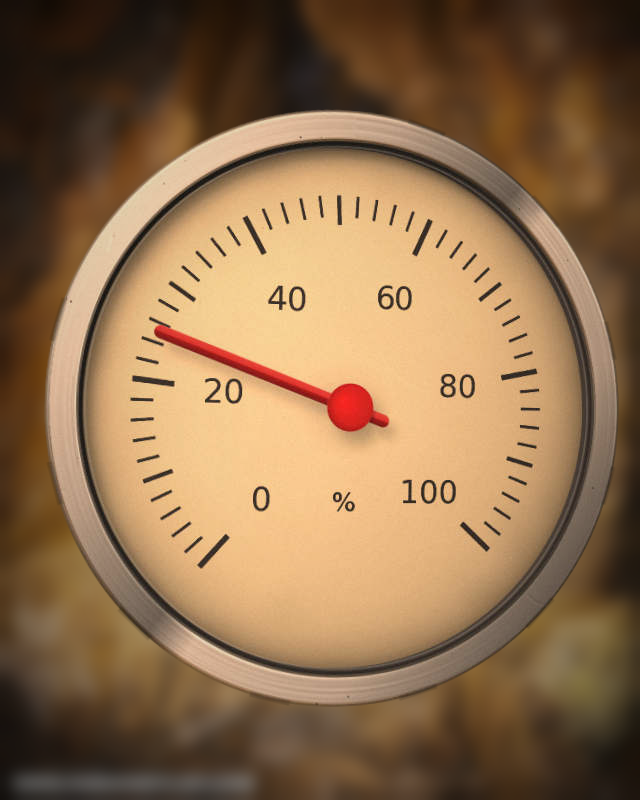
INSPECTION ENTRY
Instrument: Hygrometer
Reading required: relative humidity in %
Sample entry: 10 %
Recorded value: 25 %
